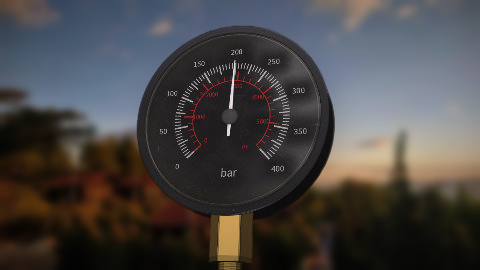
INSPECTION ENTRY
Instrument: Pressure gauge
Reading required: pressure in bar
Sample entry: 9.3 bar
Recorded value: 200 bar
